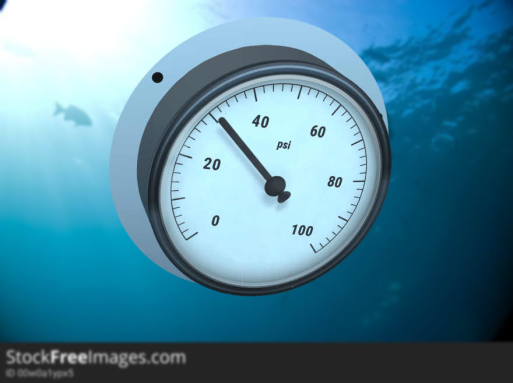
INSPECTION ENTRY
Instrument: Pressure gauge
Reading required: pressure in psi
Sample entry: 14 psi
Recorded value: 31 psi
